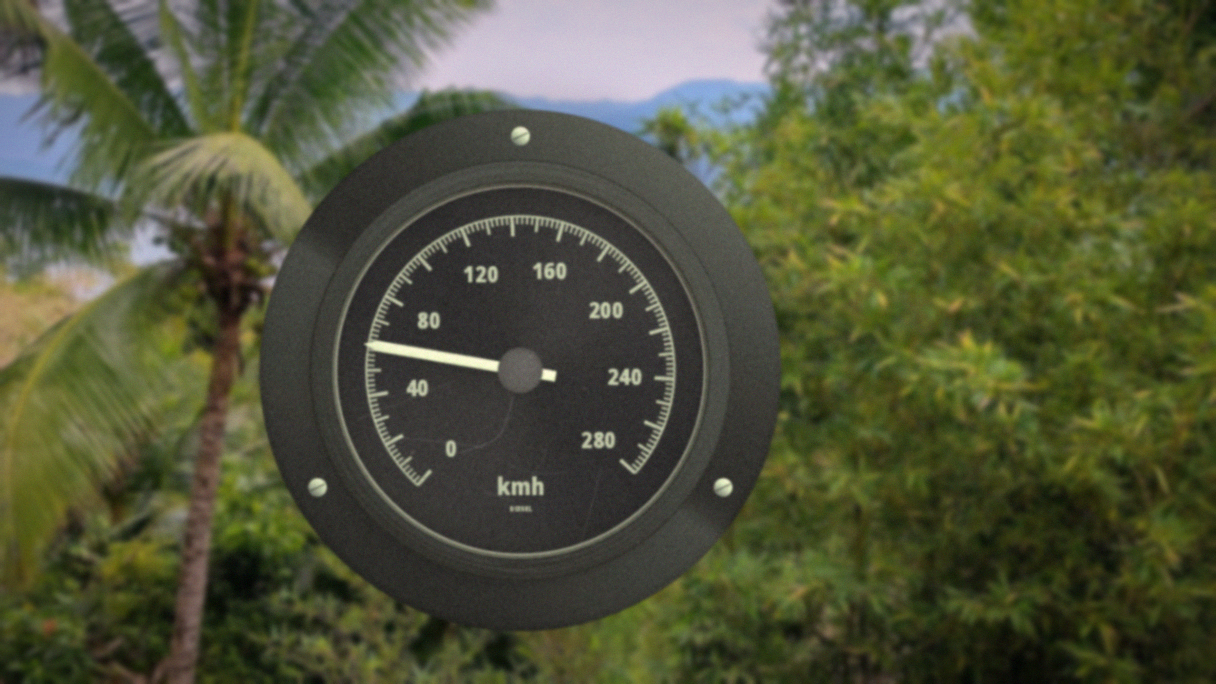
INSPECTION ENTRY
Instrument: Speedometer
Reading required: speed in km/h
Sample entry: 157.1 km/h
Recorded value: 60 km/h
